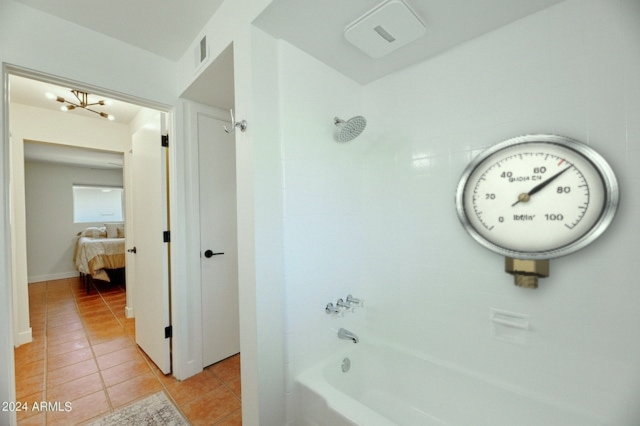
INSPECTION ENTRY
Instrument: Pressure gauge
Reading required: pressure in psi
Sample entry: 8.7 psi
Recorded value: 70 psi
